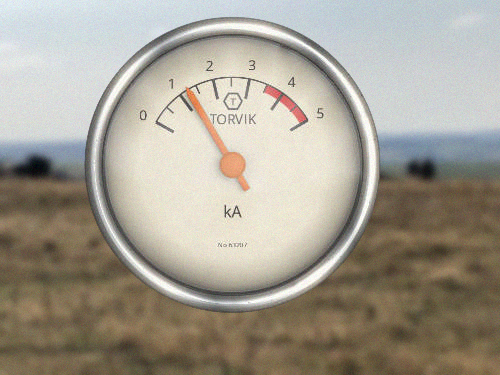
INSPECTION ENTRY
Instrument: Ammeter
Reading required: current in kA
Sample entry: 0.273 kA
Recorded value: 1.25 kA
